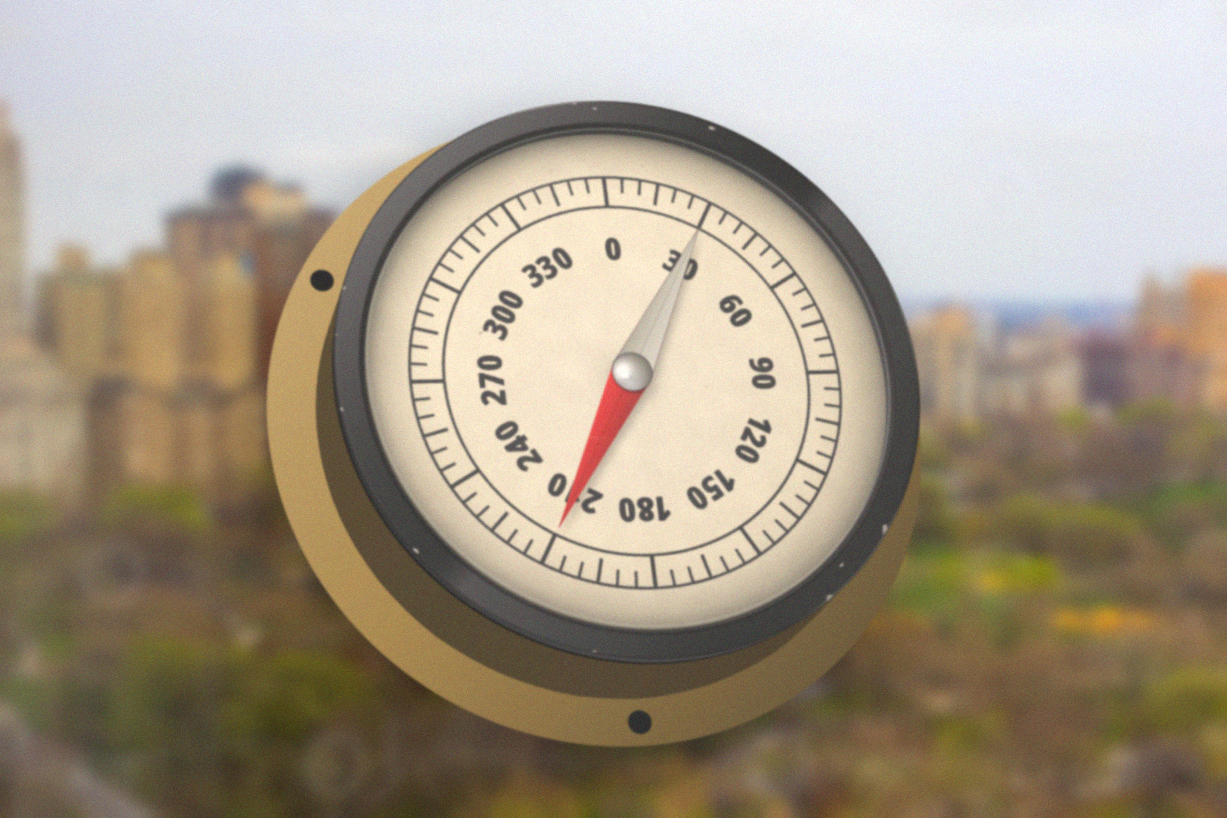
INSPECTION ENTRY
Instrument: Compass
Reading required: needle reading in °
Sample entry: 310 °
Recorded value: 210 °
